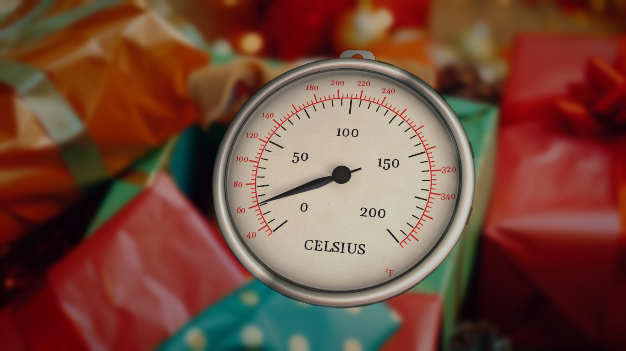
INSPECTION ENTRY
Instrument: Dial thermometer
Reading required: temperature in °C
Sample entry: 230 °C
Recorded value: 15 °C
